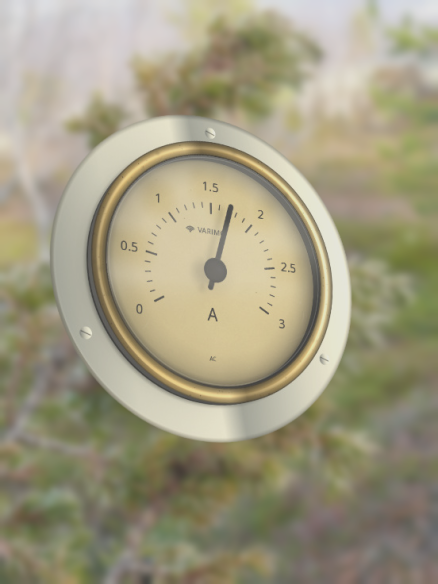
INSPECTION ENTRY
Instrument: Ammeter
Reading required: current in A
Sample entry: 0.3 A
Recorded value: 1.7 A
